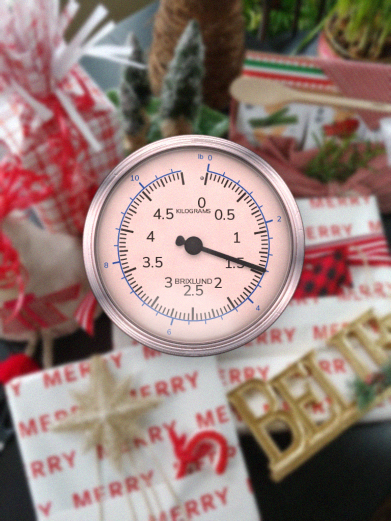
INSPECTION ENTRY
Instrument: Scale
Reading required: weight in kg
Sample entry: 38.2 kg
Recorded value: 1.45 kg
